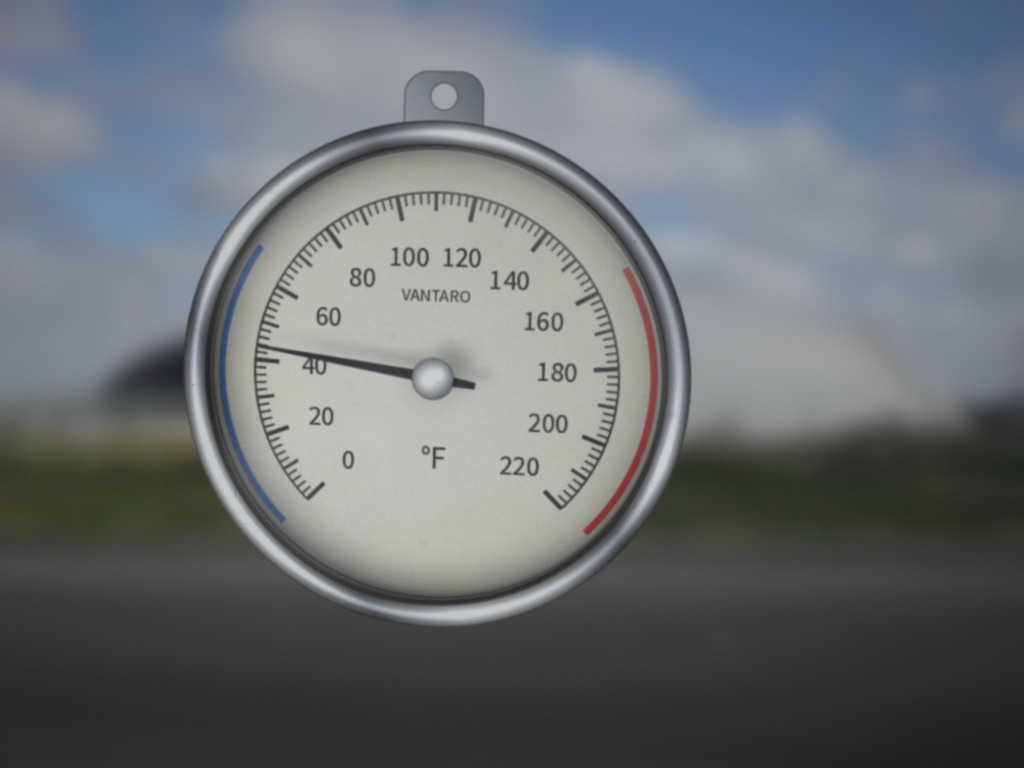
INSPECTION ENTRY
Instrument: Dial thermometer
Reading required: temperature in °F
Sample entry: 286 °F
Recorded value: 44 °F
